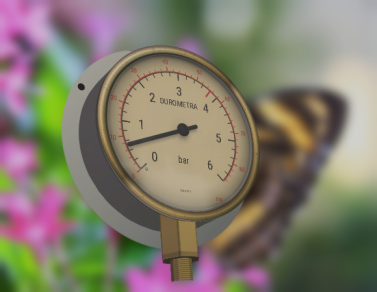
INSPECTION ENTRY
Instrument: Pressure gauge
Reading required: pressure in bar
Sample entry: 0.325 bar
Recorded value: 0.5 bar
